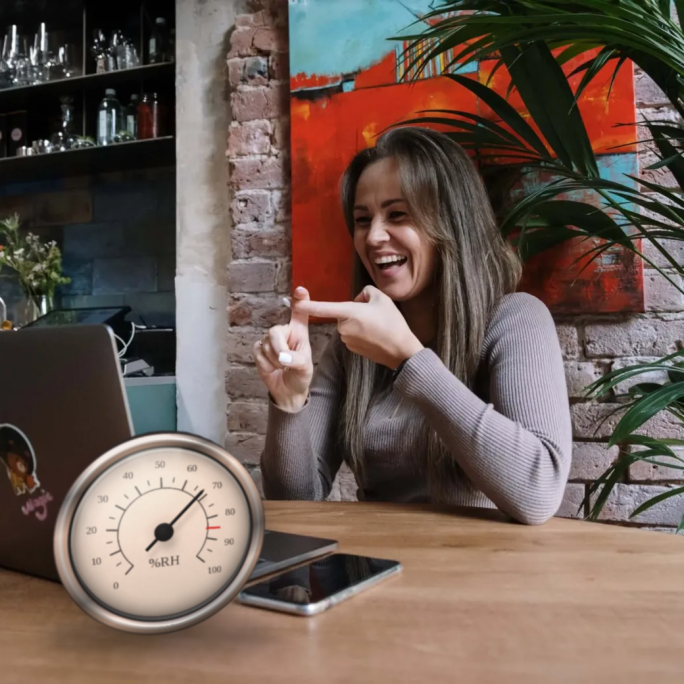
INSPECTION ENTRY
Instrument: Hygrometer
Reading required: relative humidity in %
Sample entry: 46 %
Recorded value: 67.5 %
